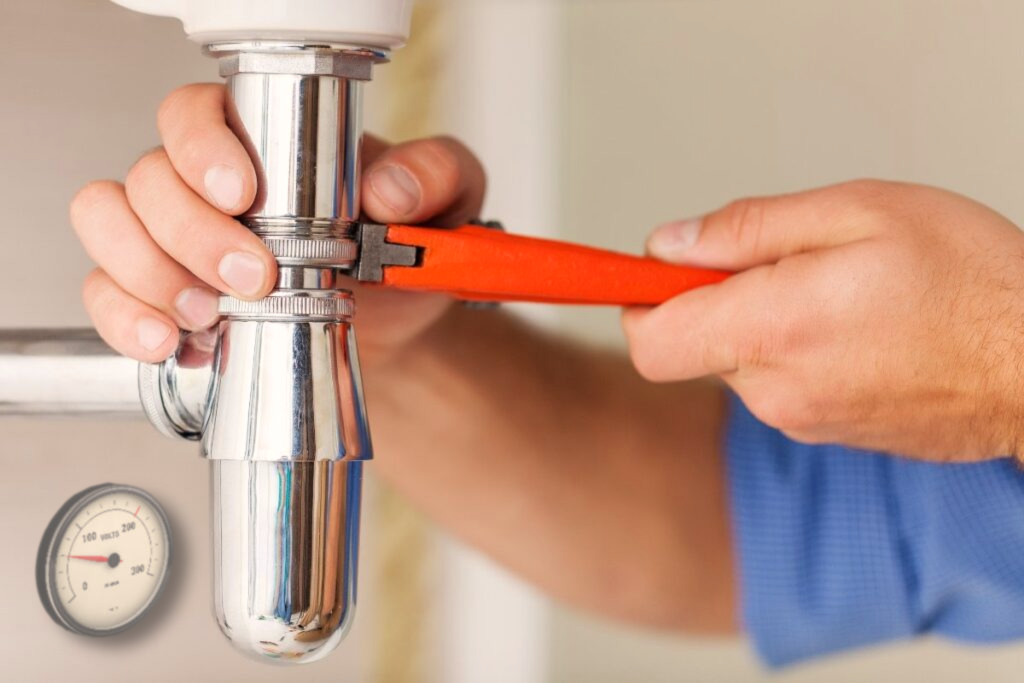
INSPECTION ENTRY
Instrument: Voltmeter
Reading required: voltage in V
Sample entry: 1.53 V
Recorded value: 60 V
